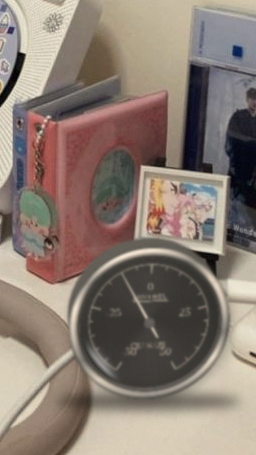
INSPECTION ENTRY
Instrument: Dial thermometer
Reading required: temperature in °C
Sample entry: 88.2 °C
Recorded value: -10 °C
